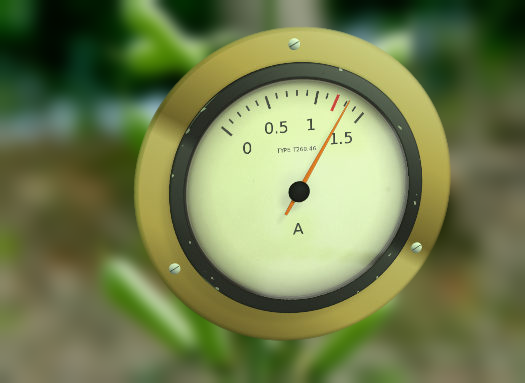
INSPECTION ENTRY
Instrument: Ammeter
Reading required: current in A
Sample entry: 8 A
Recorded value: 1.3 A
